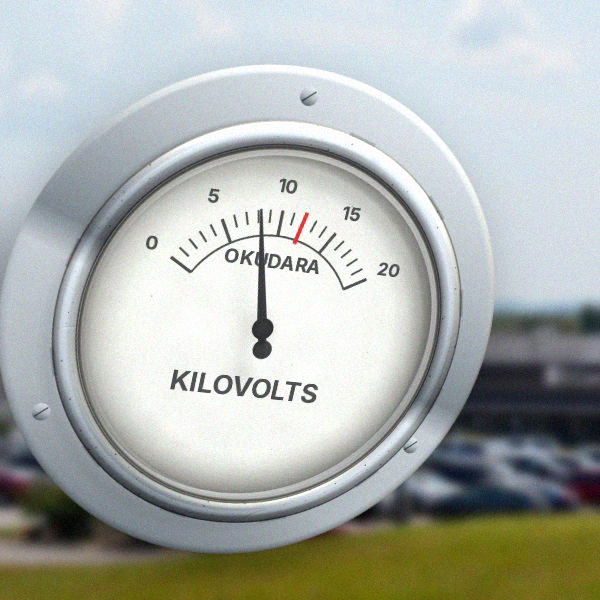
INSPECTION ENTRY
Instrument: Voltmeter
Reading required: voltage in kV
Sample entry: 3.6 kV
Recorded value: 8 kV
